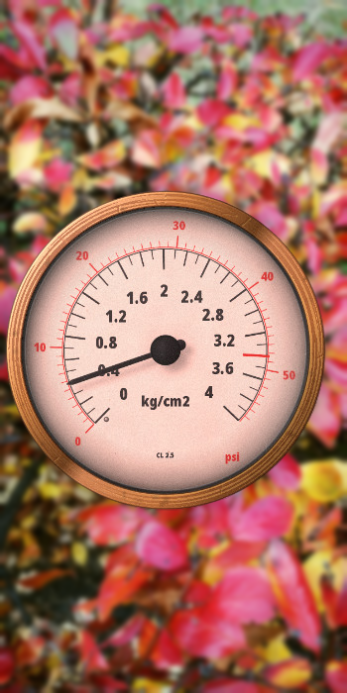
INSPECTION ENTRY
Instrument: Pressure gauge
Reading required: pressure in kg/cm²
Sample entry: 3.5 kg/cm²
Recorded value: 0.4 kg/cm²
